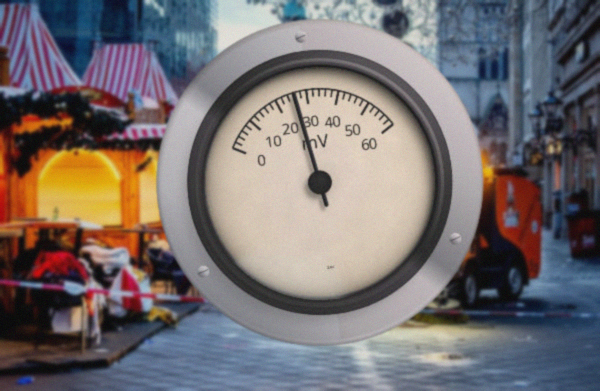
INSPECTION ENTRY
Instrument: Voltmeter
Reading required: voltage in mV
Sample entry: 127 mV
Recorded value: 26 mV
